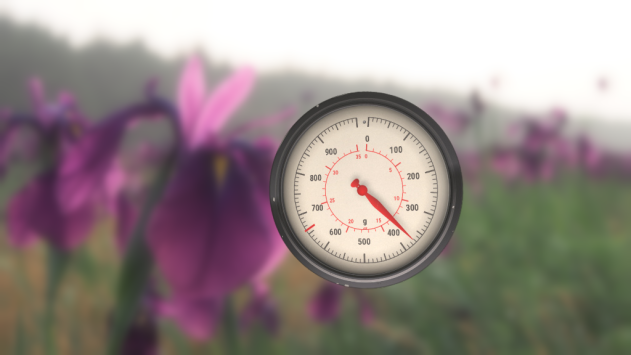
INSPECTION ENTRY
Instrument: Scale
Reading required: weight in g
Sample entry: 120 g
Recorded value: 370 g
